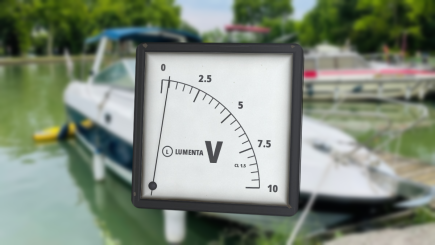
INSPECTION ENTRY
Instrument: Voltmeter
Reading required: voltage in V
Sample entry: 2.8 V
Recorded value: 0.5 V
